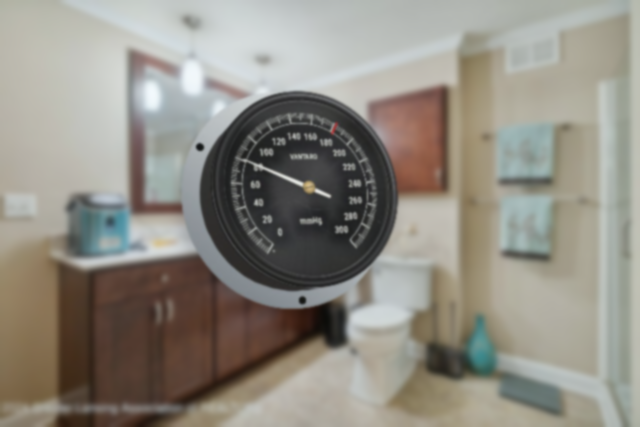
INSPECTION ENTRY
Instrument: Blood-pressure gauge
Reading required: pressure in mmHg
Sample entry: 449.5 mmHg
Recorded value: 80 mmHg
